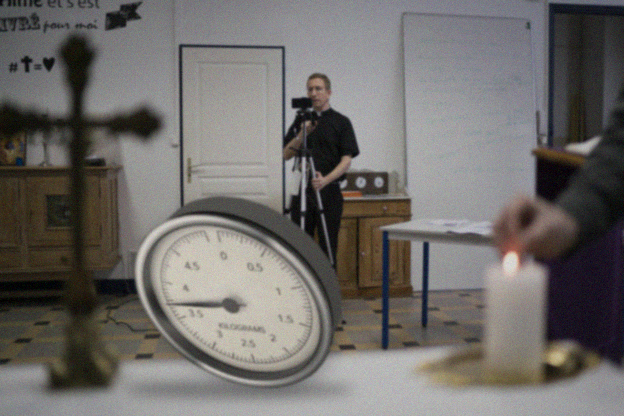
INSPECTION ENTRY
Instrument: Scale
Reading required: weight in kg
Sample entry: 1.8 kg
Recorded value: 3.75 kg
